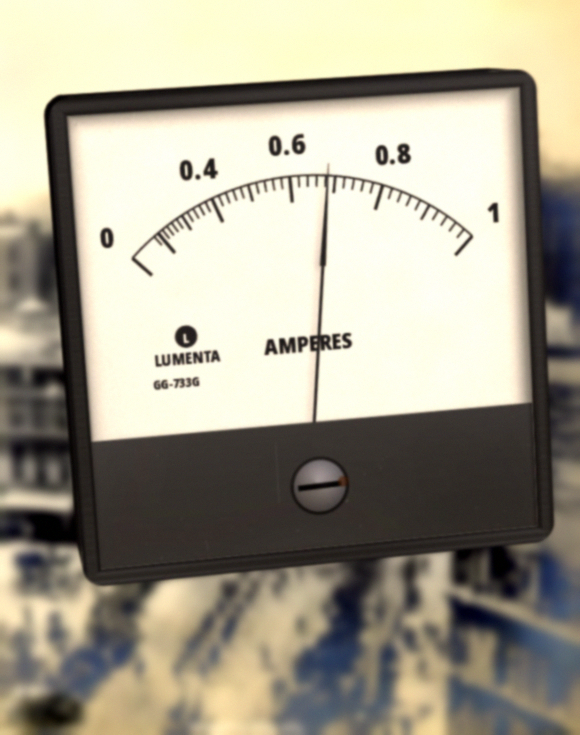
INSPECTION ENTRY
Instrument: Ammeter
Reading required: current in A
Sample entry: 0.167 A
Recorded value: 0.68 A
